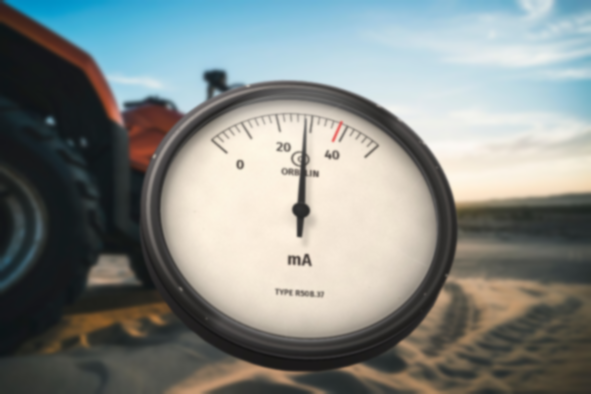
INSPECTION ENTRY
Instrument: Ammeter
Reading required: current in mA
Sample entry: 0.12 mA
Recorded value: 28 mA
